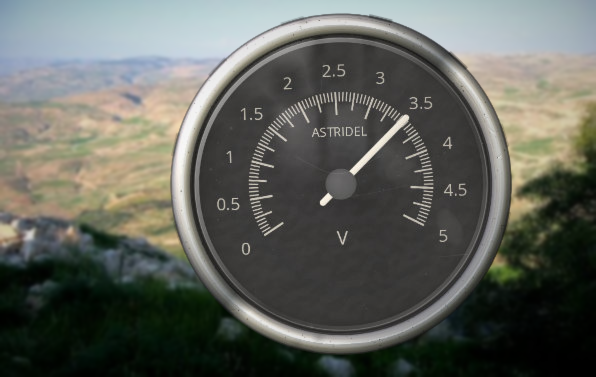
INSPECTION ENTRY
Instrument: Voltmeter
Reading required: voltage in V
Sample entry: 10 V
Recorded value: 3.5 V
